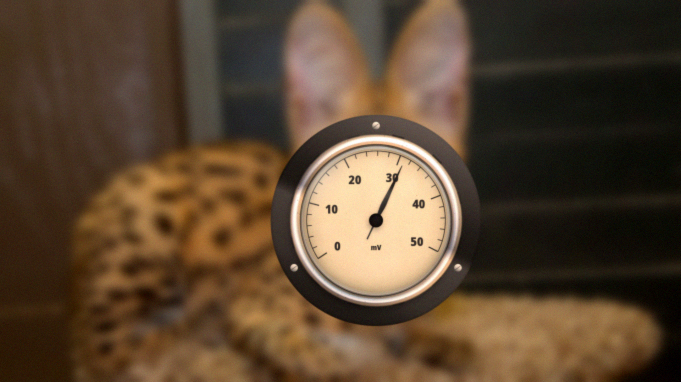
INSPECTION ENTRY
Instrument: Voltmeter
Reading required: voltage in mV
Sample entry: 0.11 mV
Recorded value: 31 mV
